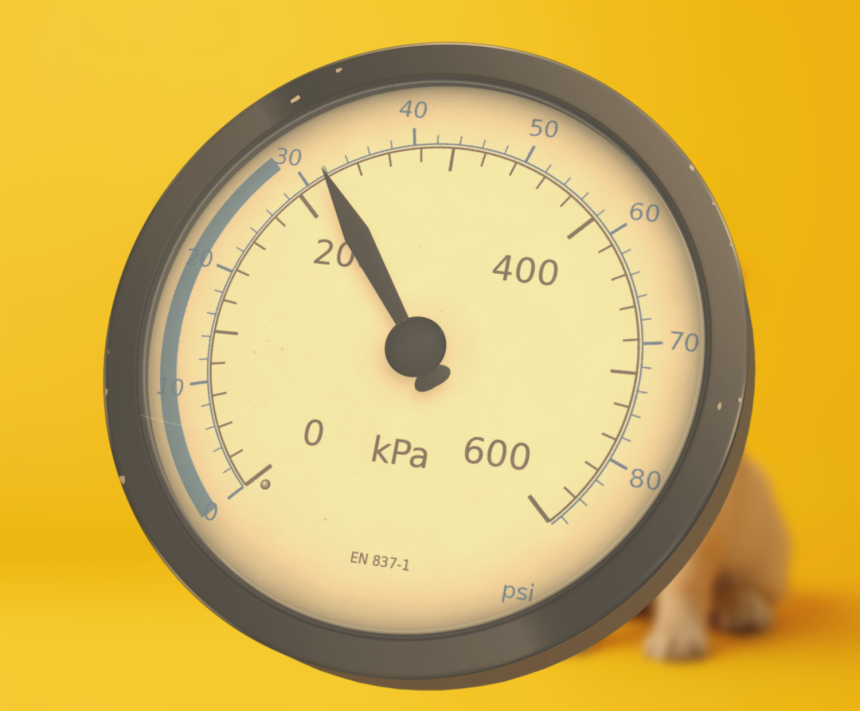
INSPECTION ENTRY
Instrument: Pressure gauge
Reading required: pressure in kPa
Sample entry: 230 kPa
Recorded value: 220 kPa
